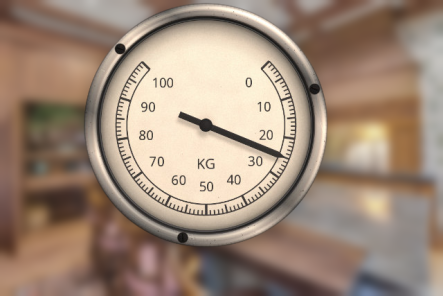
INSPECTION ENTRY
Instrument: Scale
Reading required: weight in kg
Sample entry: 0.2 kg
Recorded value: 25 kg
